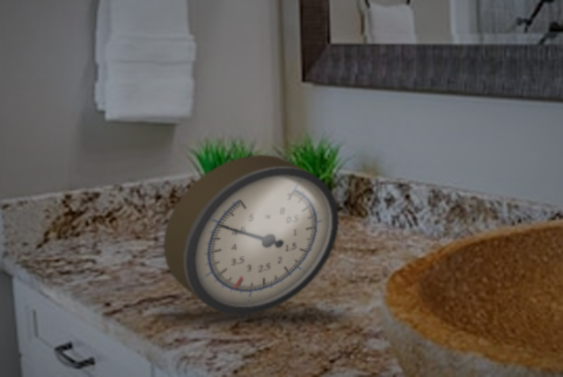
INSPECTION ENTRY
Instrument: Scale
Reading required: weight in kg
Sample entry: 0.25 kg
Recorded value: 4.5 kg
